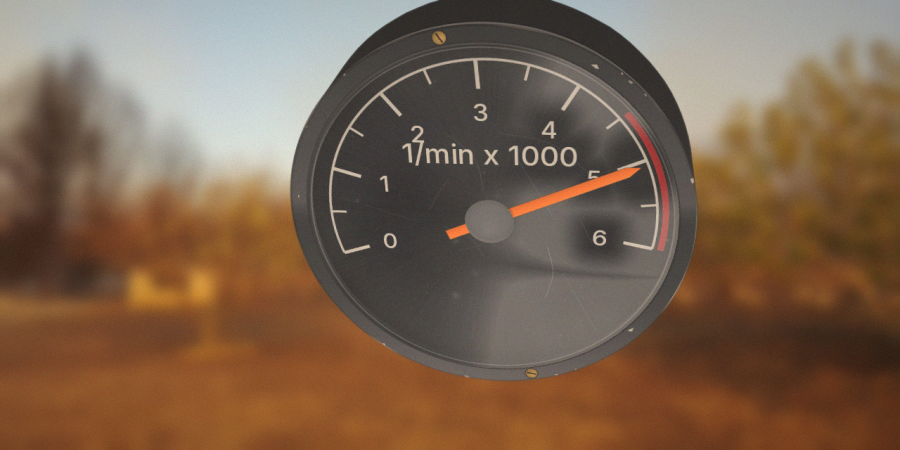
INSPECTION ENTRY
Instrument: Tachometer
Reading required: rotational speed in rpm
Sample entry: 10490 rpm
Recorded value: 5000 rpm
